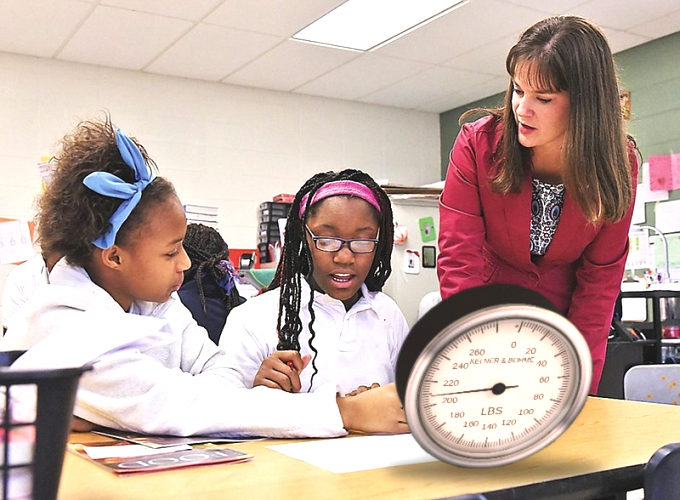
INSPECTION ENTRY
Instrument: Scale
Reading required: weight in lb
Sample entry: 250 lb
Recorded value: 210 lb
